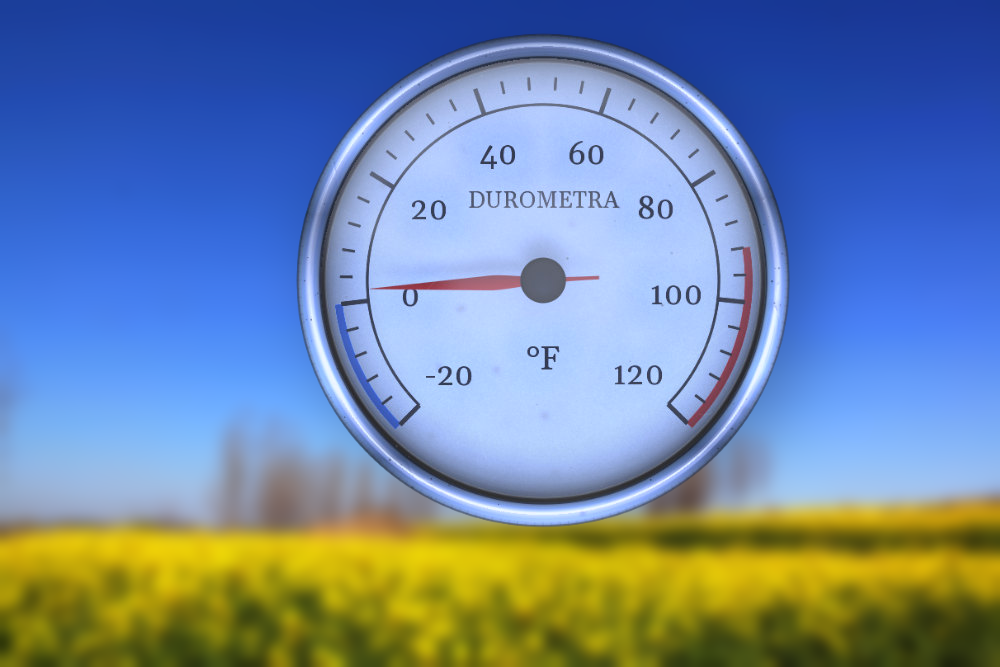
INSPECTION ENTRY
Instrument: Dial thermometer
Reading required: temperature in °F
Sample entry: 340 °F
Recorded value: 2 °F
